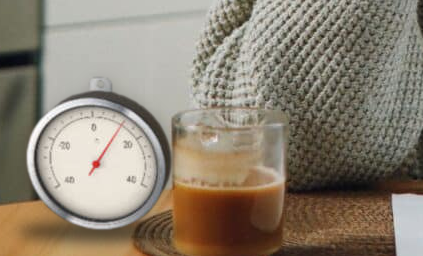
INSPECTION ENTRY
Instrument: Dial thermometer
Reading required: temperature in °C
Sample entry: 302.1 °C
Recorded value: 12 °C
